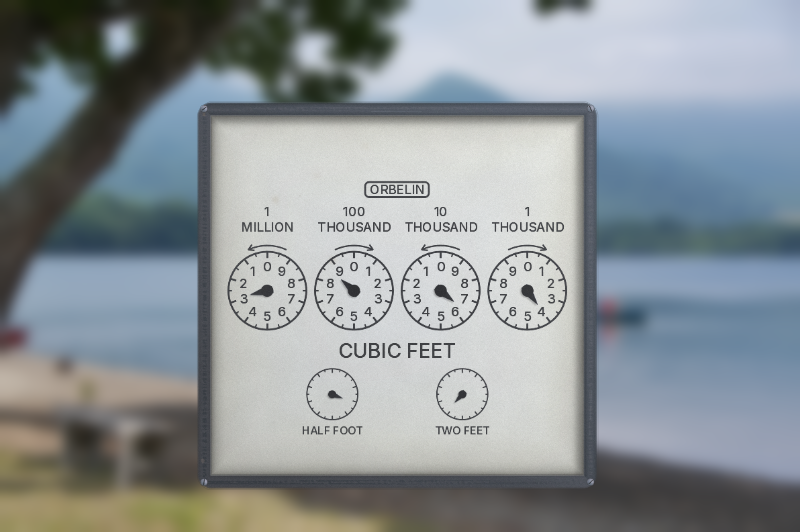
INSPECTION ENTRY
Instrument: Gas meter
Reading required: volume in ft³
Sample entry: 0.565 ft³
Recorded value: 286400 ft³
